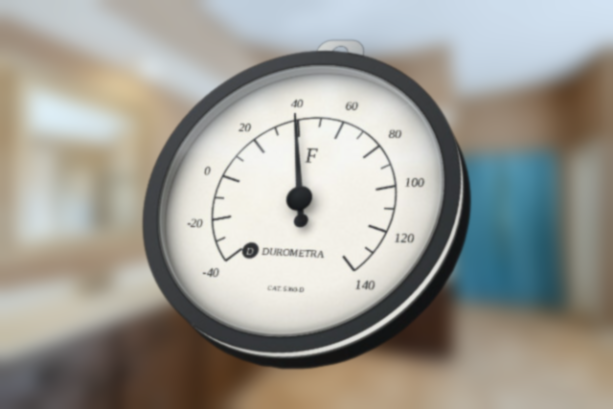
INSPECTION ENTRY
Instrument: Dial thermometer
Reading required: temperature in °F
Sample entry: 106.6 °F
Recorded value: 40 °F
